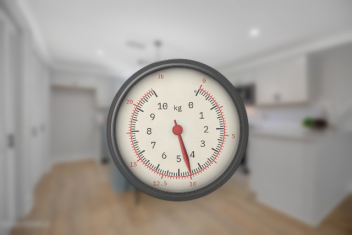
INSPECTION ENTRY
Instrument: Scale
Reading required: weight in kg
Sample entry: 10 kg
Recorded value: 4.5 kg
